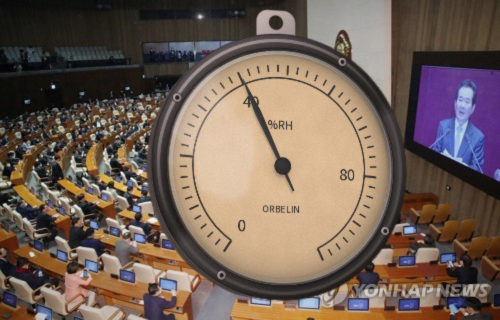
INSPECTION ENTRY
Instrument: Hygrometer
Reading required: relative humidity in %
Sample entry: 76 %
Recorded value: 40 %
